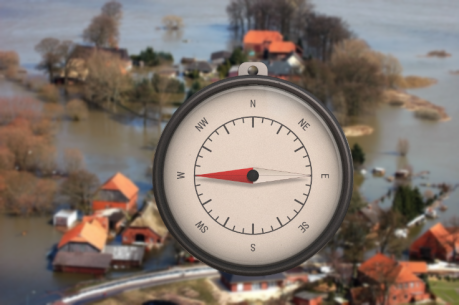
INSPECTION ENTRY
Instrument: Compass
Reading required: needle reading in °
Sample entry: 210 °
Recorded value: 270 °
